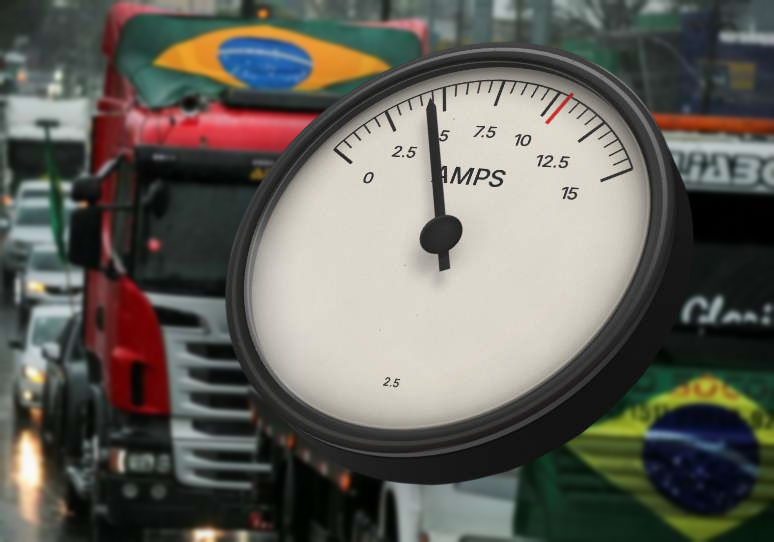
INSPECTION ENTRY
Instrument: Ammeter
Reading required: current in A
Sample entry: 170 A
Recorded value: 4.5 A
